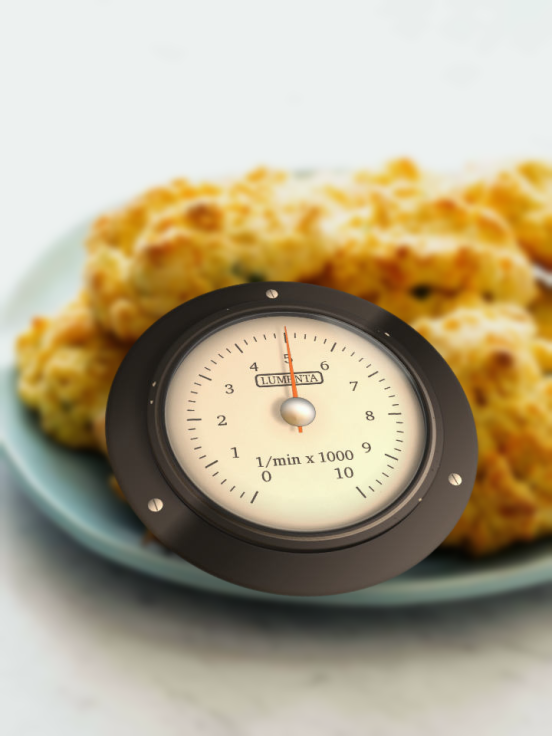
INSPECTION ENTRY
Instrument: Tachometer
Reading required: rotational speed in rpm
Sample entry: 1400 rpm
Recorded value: 5000 rpm
